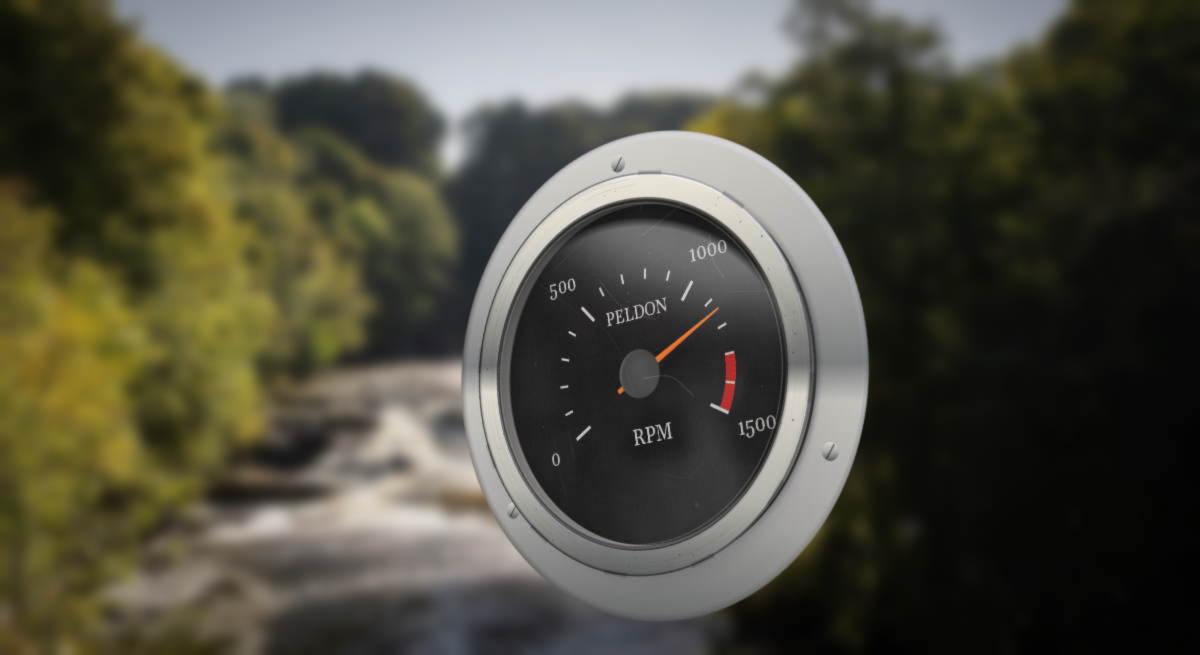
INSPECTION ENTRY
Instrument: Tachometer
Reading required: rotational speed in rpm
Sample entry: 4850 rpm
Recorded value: 1150 rpm
